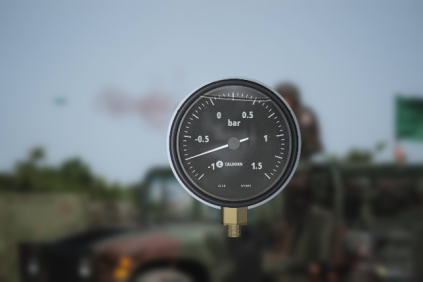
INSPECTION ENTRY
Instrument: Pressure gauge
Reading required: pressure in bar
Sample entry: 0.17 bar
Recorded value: -0.75 bar
